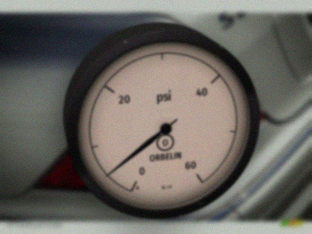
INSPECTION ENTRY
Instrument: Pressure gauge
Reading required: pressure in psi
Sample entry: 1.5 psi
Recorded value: 5 psi
